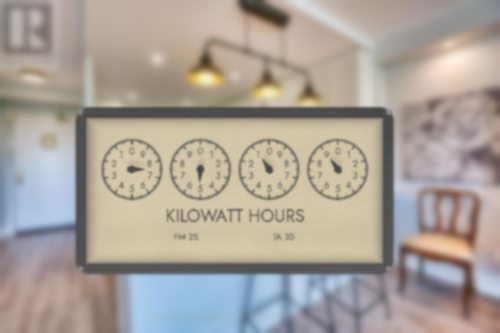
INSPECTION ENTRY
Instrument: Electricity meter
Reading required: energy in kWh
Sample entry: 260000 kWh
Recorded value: 7509 kWh
